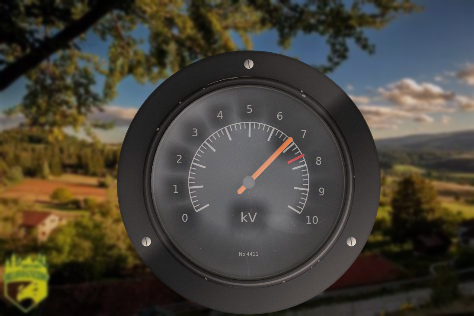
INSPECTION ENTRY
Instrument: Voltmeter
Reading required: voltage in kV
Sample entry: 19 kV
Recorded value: 6.8 kV
